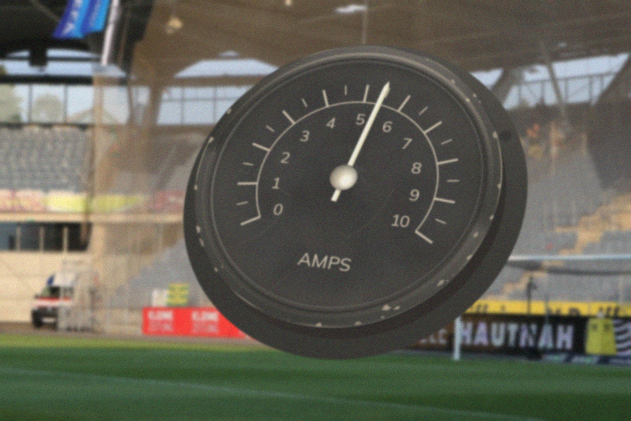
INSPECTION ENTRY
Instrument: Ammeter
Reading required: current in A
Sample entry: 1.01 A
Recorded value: 5.5 A
